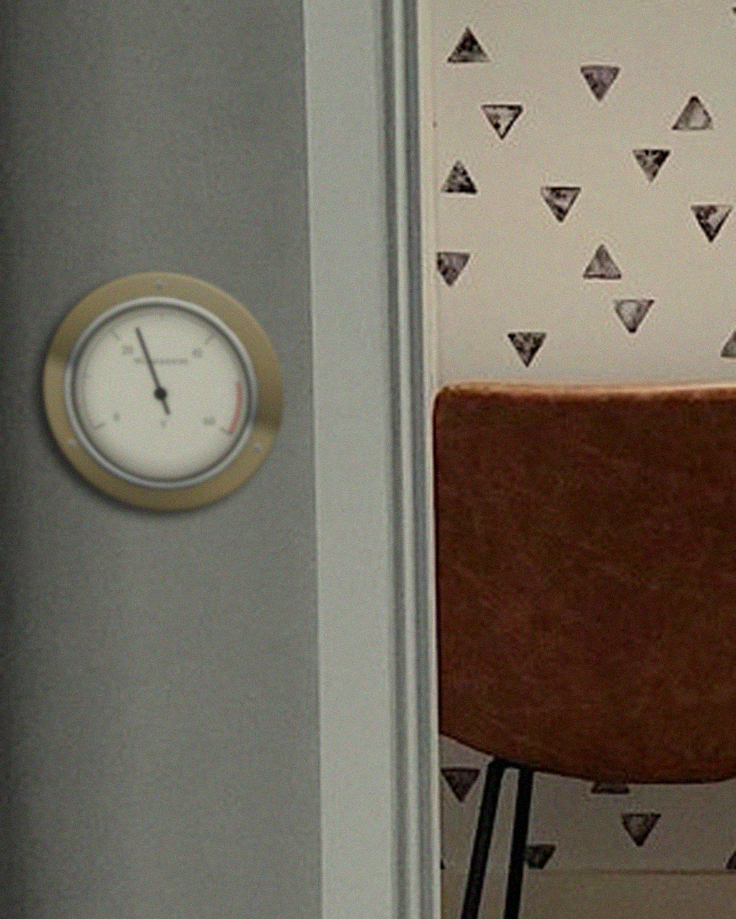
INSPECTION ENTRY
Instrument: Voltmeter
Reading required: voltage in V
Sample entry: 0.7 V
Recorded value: 25 V
